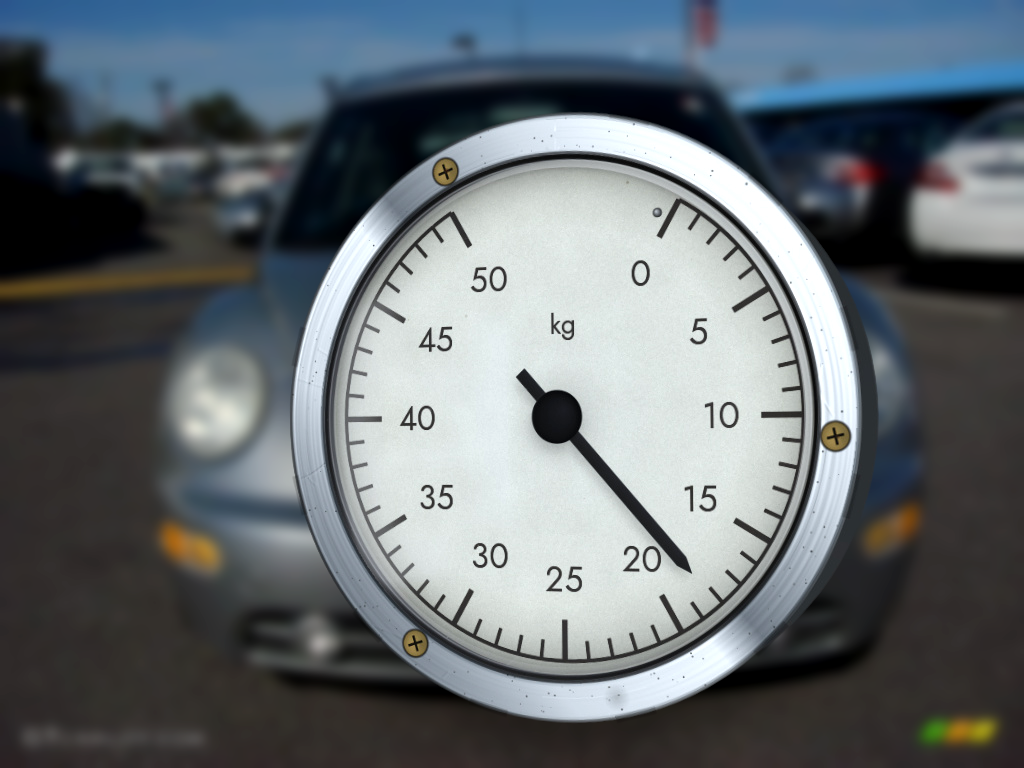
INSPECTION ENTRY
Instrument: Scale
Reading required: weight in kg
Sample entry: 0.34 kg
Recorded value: 18 kg
